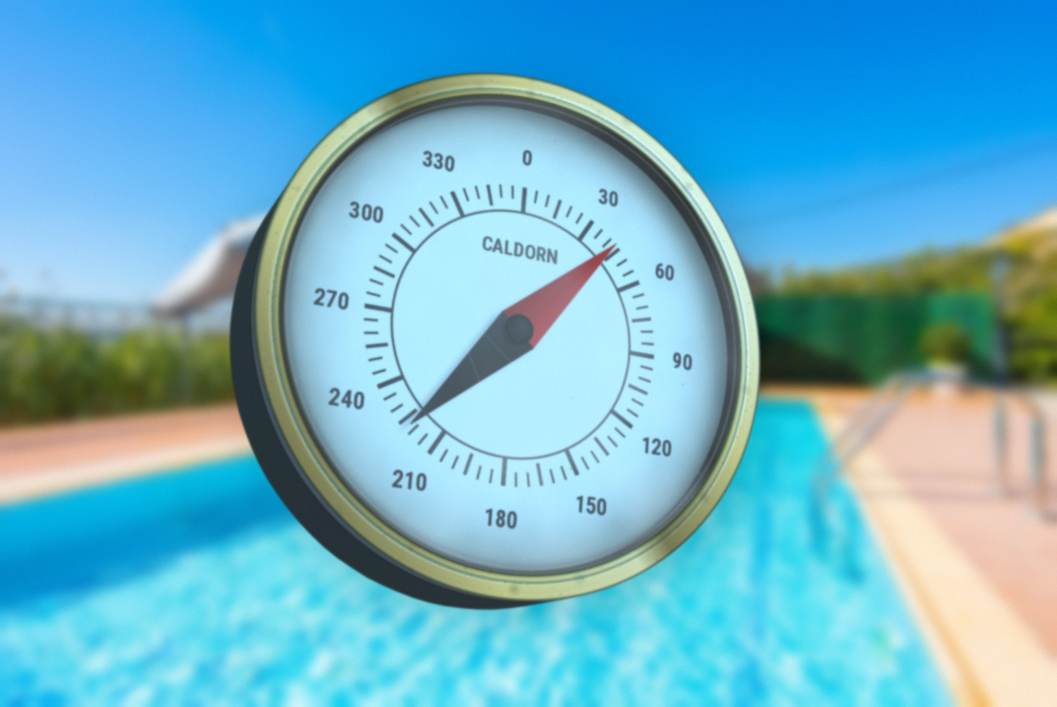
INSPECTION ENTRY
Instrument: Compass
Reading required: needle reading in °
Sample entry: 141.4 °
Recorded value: 42.5 °
